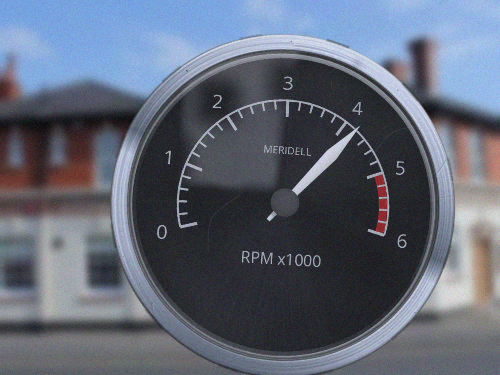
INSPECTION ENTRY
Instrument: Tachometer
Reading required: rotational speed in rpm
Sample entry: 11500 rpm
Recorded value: 4200 rpm
